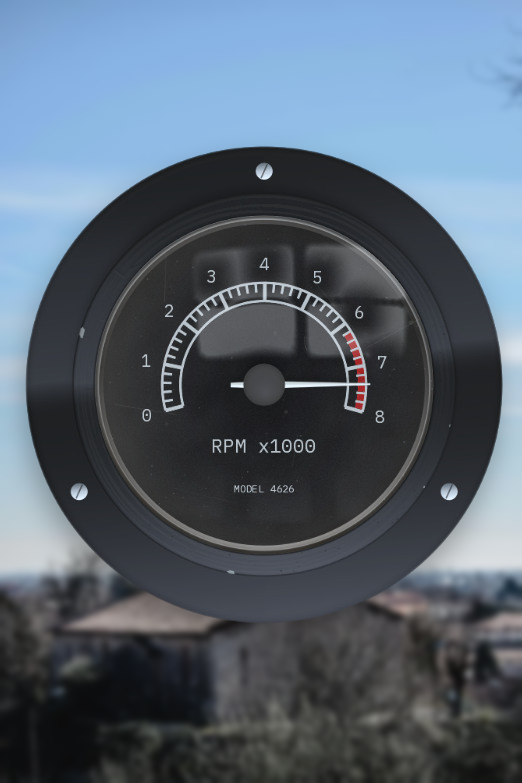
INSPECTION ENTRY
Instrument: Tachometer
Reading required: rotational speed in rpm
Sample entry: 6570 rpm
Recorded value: 7400 rpm
